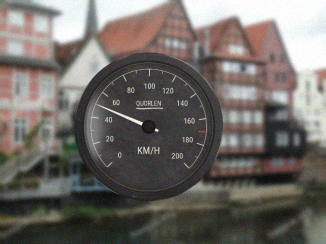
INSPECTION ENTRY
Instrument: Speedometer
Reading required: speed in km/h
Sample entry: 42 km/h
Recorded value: 50 km/h
